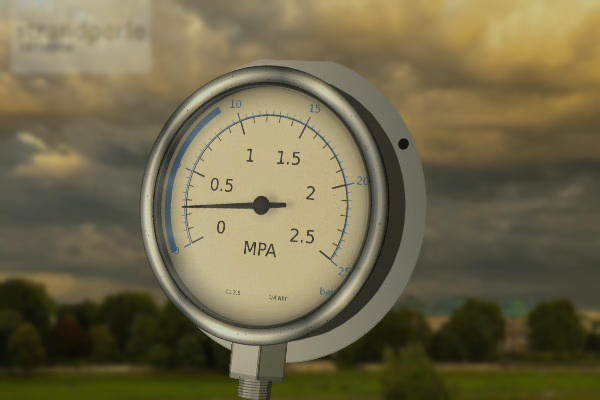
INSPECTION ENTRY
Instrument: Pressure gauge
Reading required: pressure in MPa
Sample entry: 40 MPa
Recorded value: 0.25 MPa
